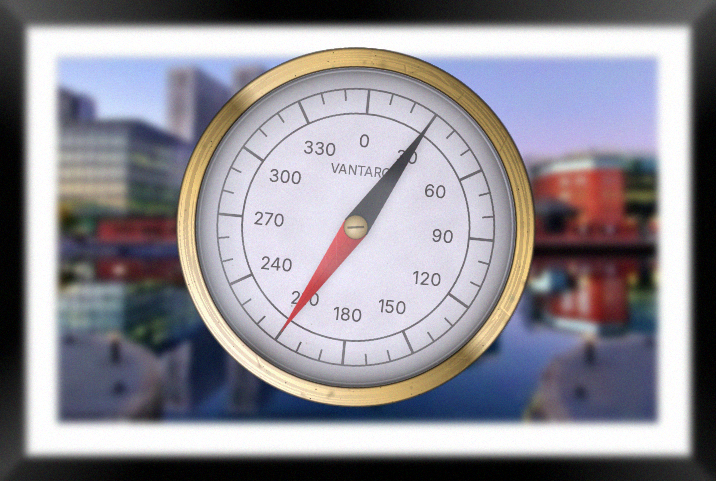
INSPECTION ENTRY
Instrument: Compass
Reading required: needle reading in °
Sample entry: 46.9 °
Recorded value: 210 °
